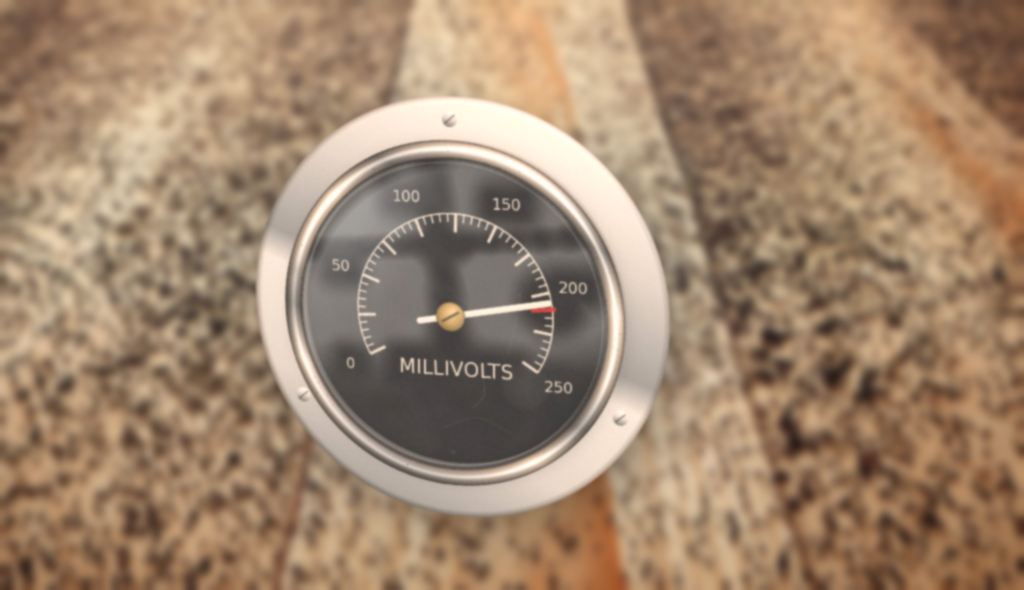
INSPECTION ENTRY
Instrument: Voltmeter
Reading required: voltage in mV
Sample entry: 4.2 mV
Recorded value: 205 mV
